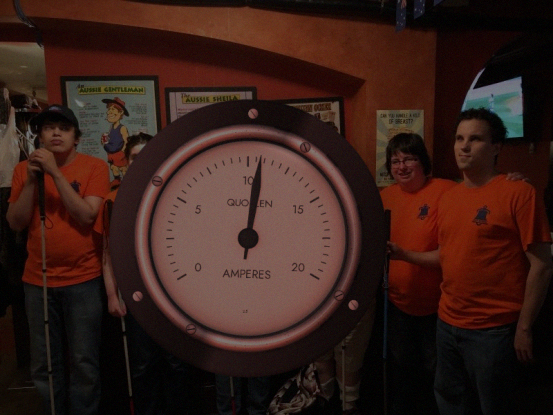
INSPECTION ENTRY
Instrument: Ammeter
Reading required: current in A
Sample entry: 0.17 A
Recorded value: 10.75 A
